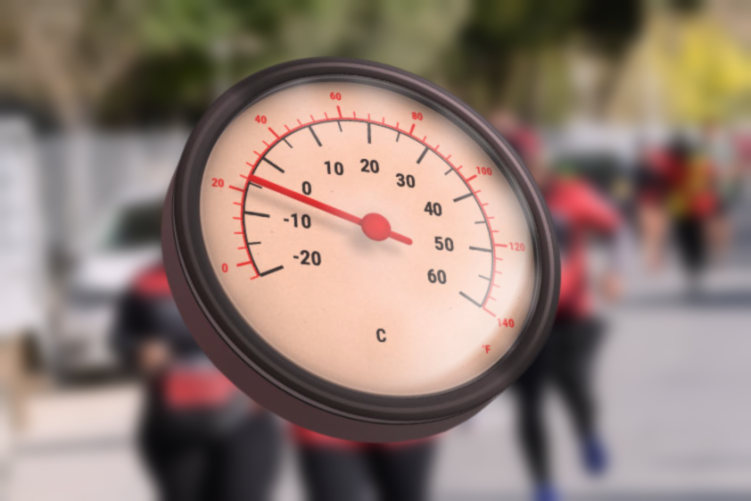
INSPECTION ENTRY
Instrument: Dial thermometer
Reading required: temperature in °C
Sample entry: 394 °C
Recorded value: -5 °C
